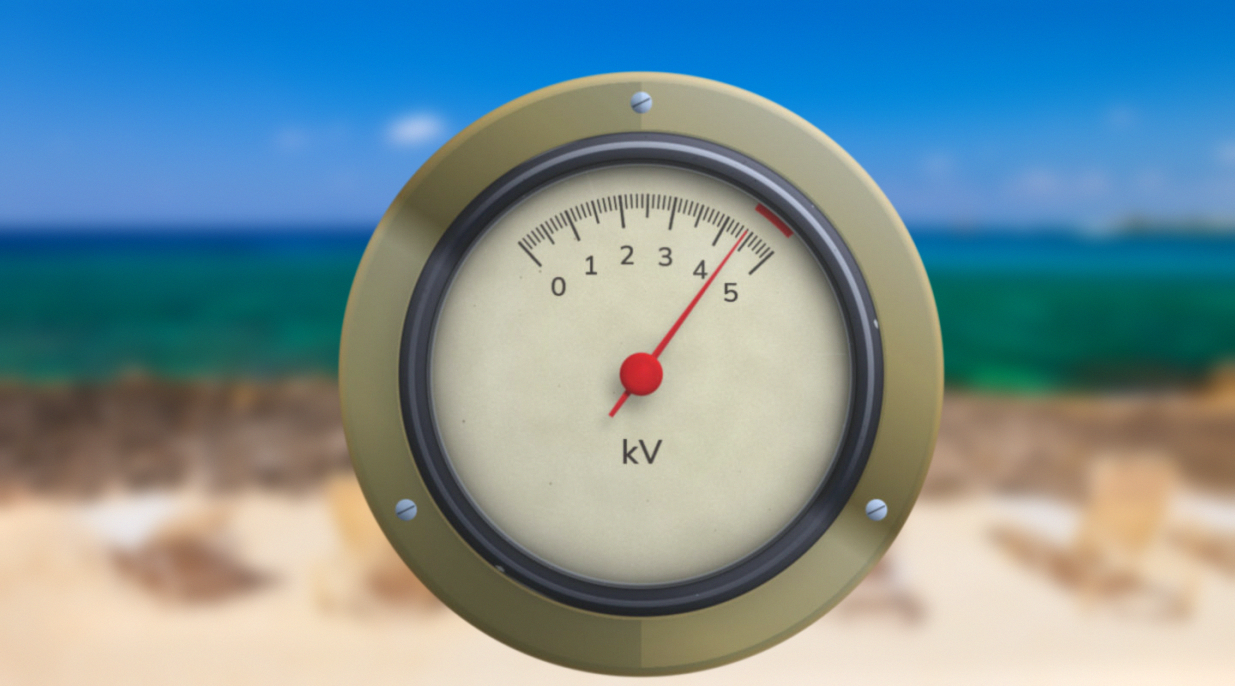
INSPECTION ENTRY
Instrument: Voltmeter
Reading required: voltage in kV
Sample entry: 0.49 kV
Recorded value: 4.4 kV
